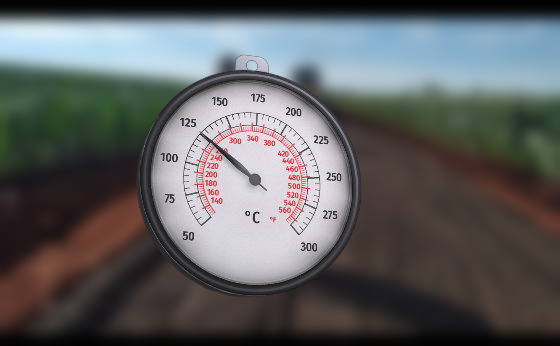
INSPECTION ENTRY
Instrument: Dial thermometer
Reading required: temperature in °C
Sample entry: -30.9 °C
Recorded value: 125 °C
